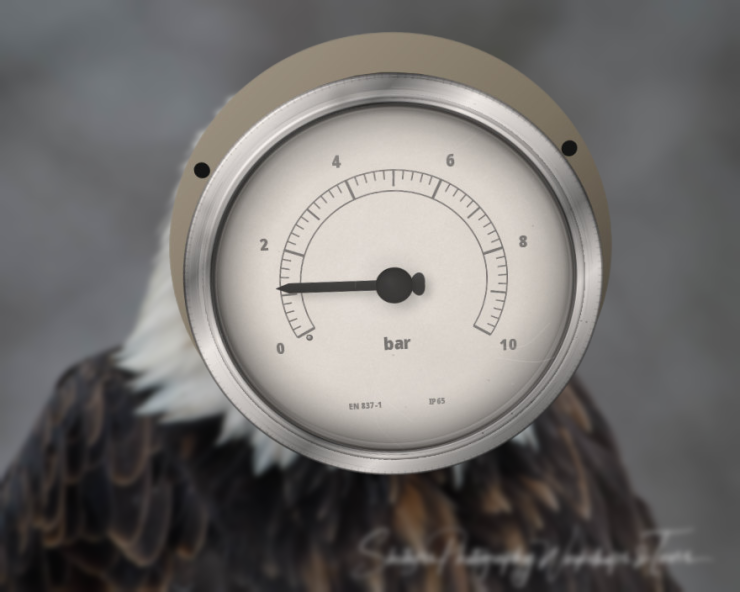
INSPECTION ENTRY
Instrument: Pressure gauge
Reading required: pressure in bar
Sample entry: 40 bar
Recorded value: 1.2 bar
